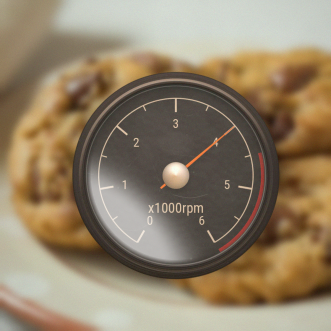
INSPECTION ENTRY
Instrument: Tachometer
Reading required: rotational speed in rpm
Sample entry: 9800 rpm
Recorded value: 4000 rpm
